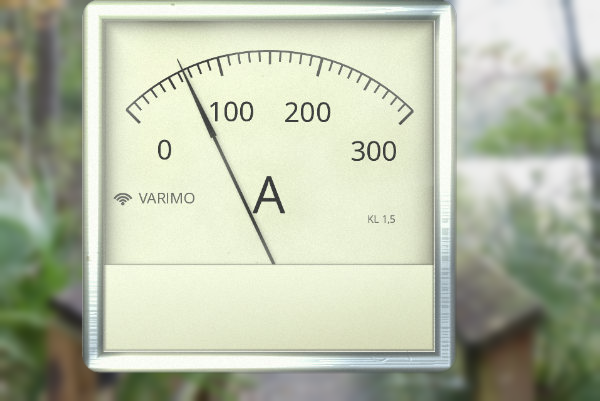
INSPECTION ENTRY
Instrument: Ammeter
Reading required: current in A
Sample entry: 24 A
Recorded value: 65 A
